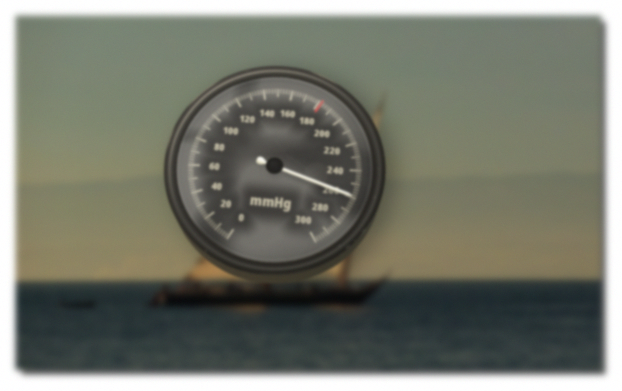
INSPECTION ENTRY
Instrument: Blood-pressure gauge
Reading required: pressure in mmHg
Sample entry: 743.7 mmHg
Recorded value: 260 mmHg
